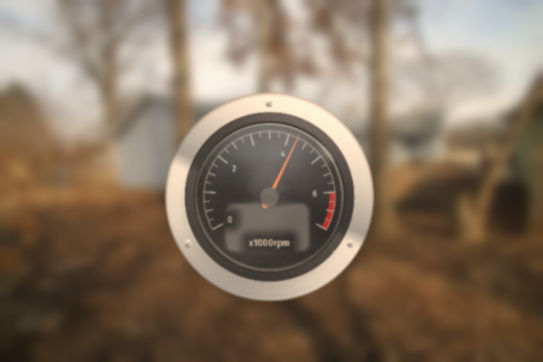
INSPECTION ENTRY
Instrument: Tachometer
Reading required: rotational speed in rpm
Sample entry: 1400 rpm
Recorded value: 4250 rpm
